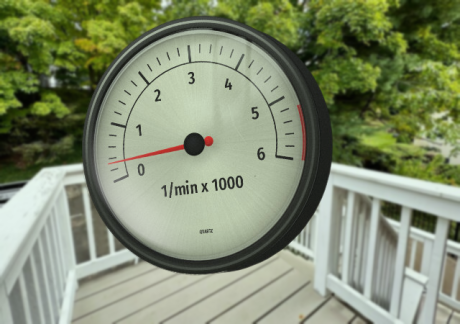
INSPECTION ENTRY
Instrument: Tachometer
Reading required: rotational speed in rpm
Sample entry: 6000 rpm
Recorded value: 300 rpm
